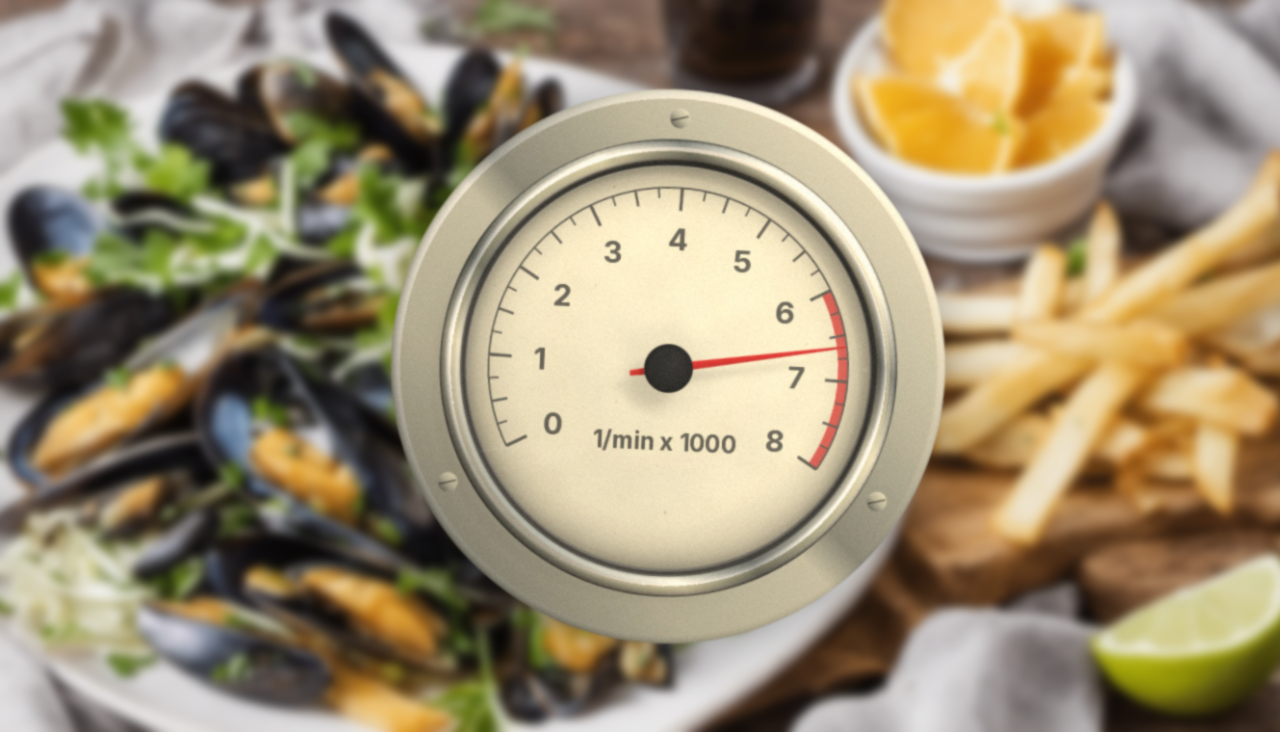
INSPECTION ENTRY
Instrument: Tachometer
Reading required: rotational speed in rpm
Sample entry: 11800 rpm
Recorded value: 6625 rpm
